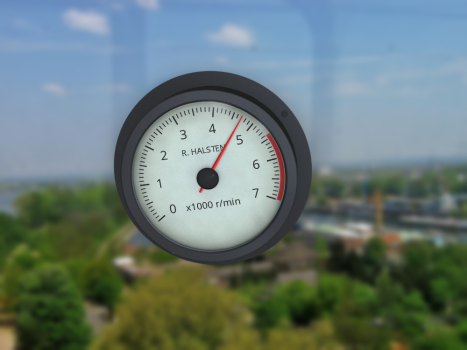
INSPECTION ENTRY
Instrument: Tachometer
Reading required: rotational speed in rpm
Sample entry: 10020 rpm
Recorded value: 4700 rpm
